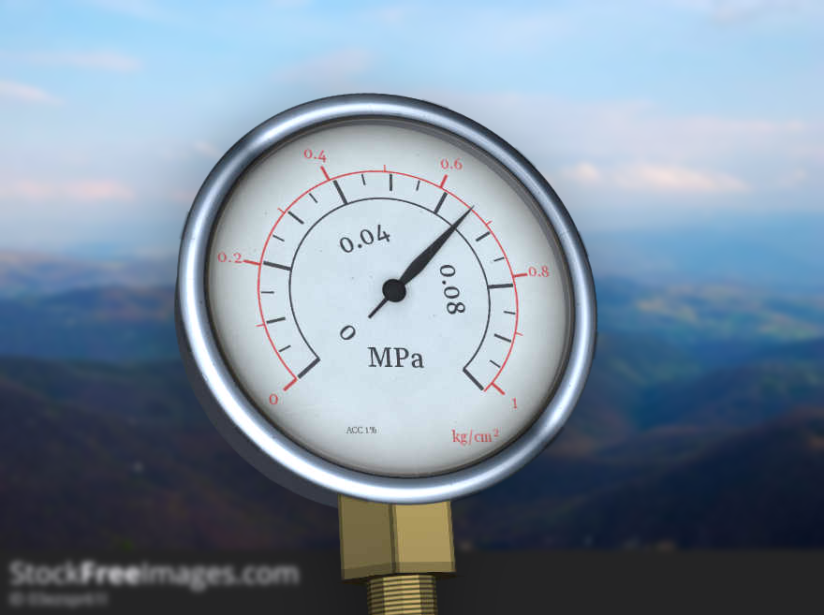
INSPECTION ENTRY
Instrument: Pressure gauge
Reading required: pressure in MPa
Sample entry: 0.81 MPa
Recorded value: 0.065 MPa
